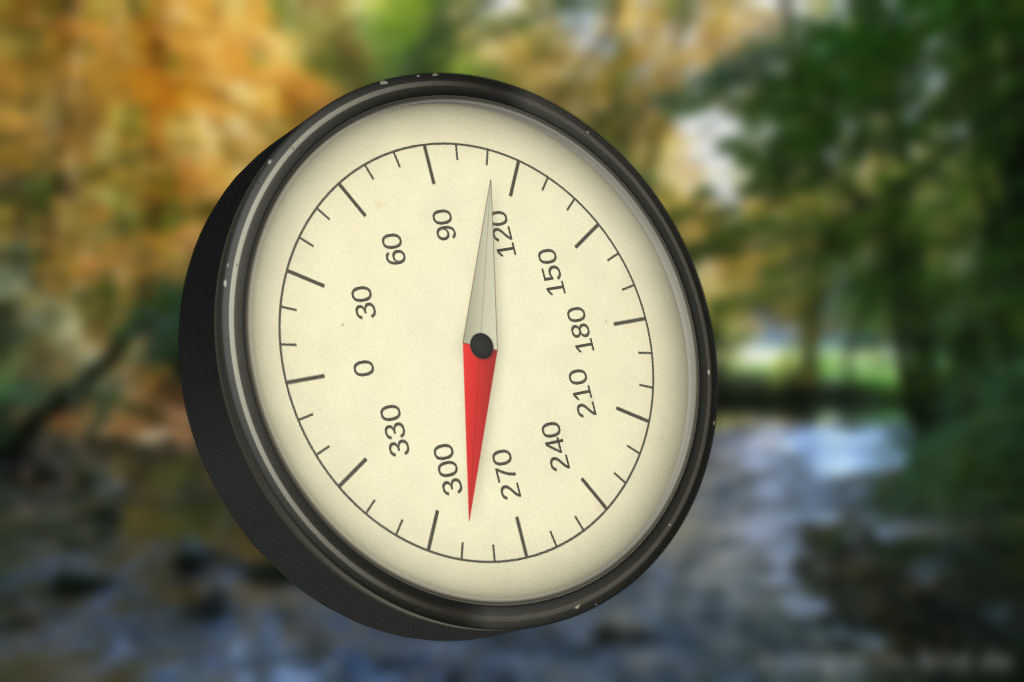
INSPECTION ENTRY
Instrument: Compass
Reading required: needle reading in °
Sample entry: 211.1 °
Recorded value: 290 °
